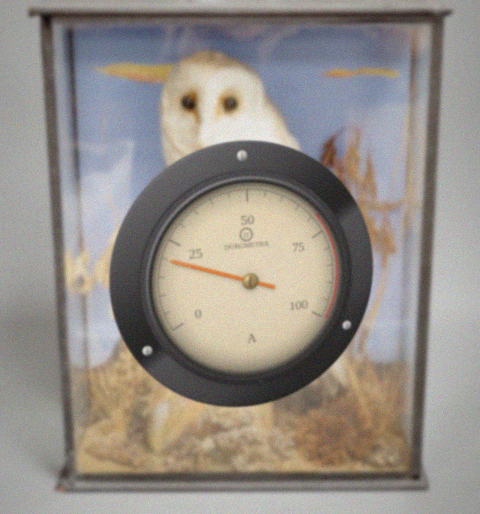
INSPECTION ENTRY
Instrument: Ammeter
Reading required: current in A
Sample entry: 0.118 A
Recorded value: 20 A
